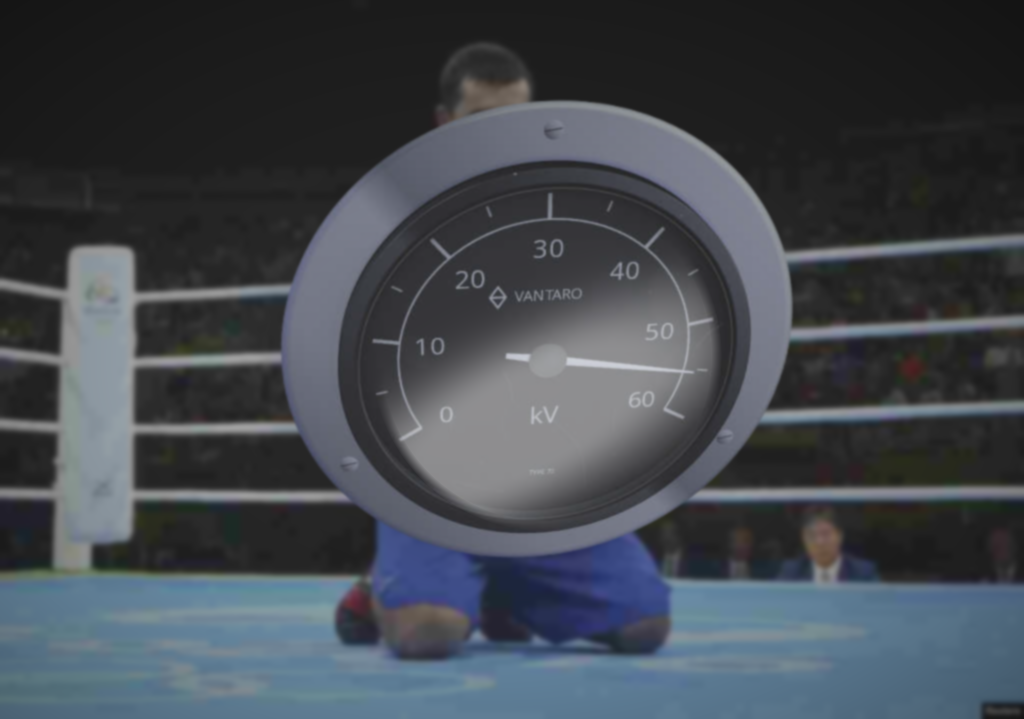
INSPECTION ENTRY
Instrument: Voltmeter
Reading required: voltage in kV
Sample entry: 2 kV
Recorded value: 55 kV
